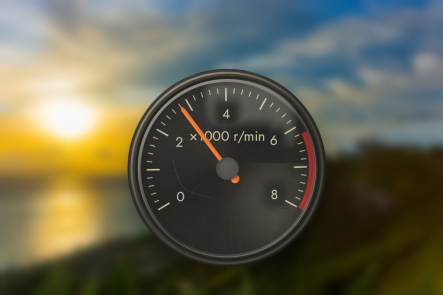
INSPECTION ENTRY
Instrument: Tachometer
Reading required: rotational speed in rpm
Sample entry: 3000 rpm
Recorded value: 2800 rpm
